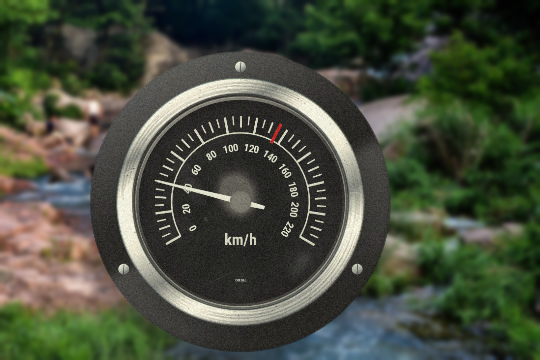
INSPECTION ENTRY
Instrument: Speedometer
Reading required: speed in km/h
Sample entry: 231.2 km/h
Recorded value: 40 km/h
